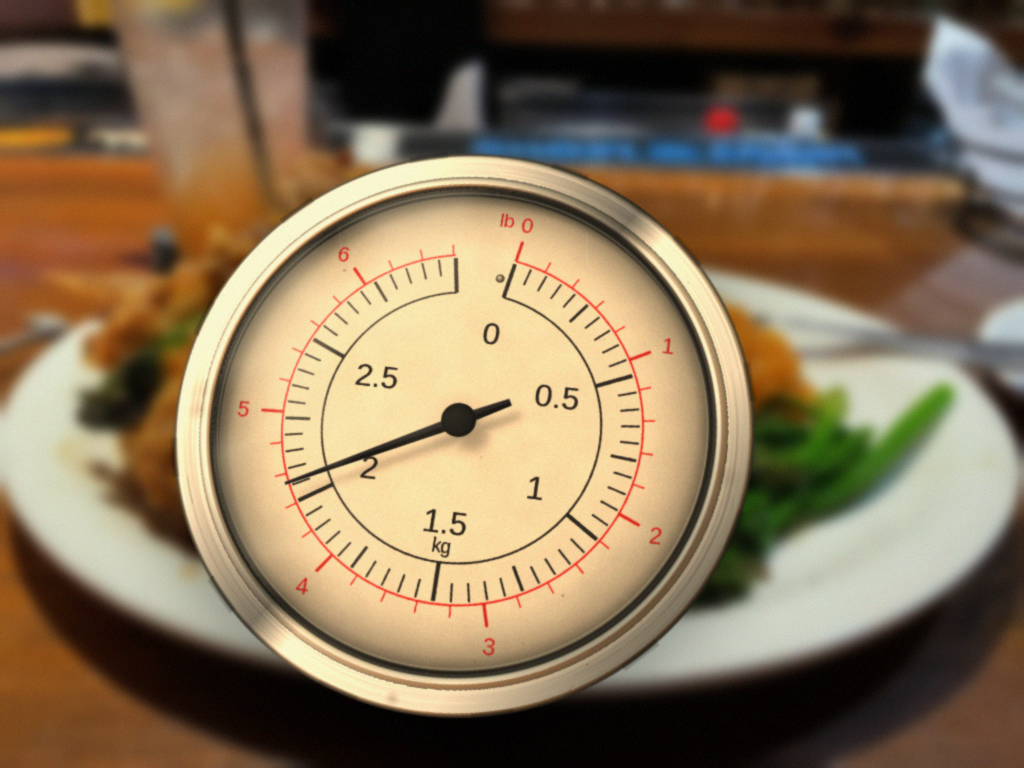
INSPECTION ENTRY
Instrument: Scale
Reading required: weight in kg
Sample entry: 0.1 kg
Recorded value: 2.05 kg
